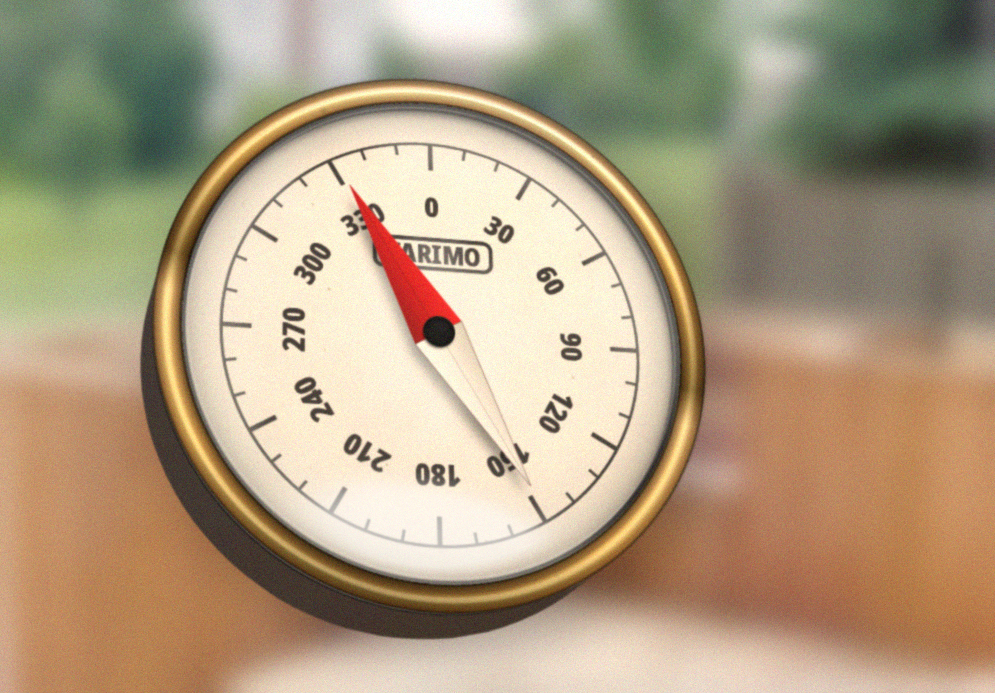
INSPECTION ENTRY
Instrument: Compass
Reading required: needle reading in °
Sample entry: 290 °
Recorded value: 330 °
